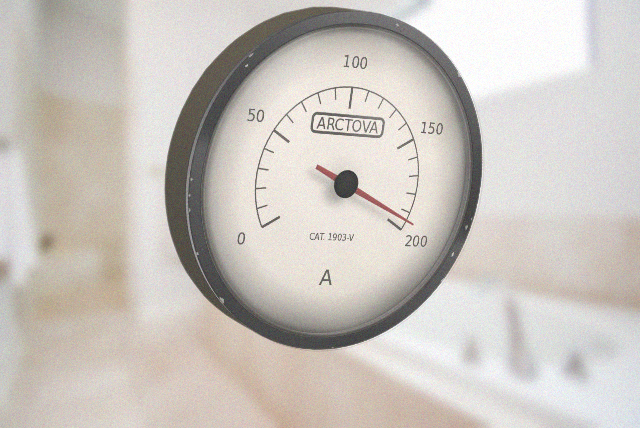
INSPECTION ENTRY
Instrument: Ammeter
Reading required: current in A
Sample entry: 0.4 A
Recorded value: 195 A
